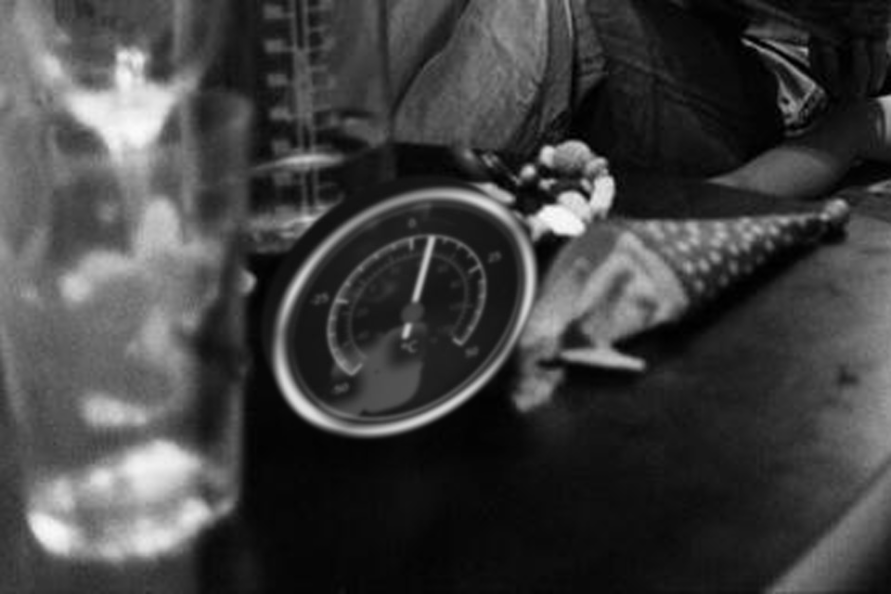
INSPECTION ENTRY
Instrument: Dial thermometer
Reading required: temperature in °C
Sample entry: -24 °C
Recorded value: 5 °C
